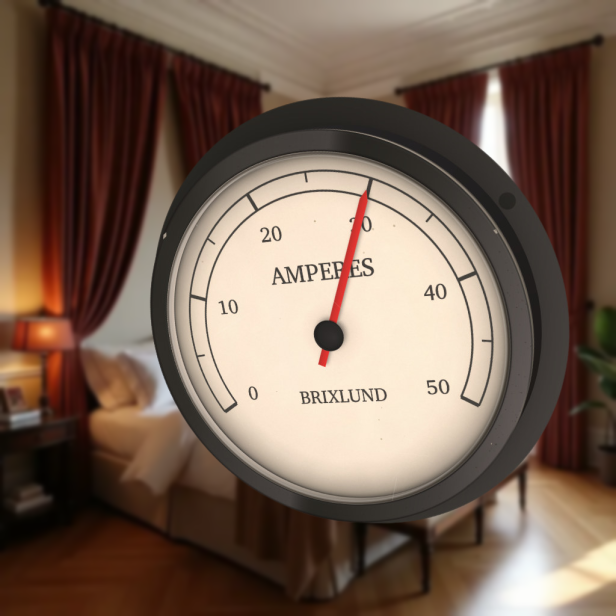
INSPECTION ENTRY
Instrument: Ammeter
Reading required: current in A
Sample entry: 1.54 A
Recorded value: 30 A
